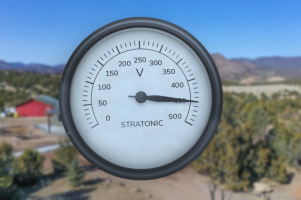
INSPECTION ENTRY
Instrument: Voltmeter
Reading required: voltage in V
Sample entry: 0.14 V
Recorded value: 450 V
